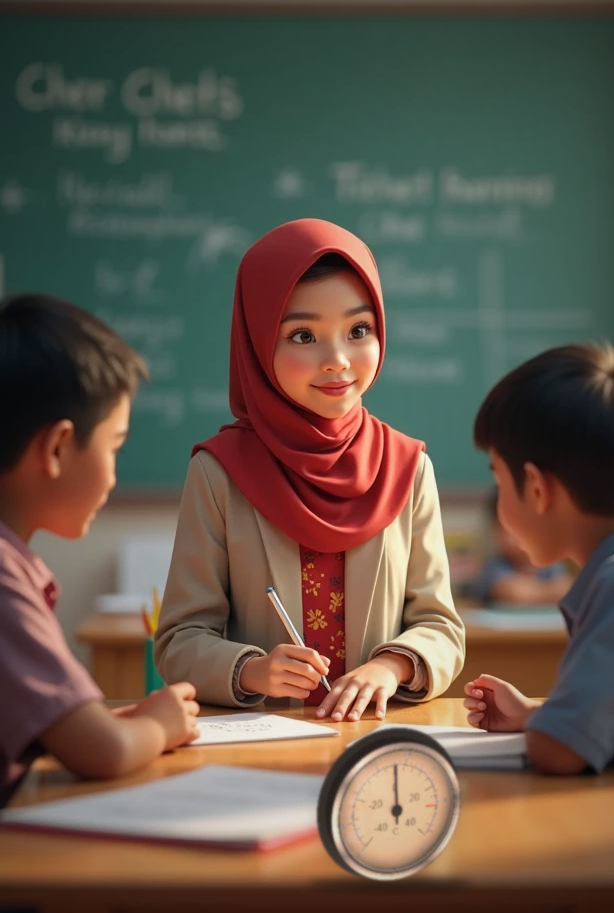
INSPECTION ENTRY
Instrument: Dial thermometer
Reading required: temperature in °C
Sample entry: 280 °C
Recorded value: 0 °C
